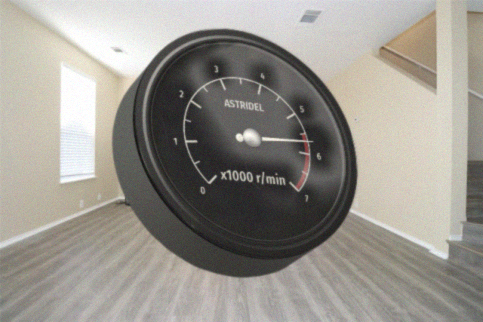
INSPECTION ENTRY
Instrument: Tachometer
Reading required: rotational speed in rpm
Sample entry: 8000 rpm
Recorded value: 5750 rpm
